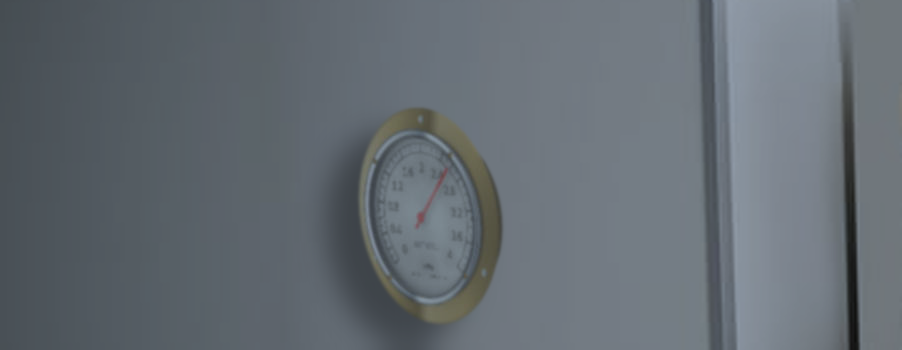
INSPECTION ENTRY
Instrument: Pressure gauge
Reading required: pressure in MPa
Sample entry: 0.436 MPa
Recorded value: 2.6 MPa
